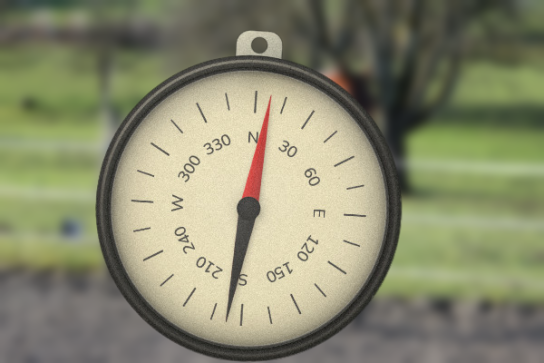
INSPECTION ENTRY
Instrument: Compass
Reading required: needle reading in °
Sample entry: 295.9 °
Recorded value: 7.5 °
